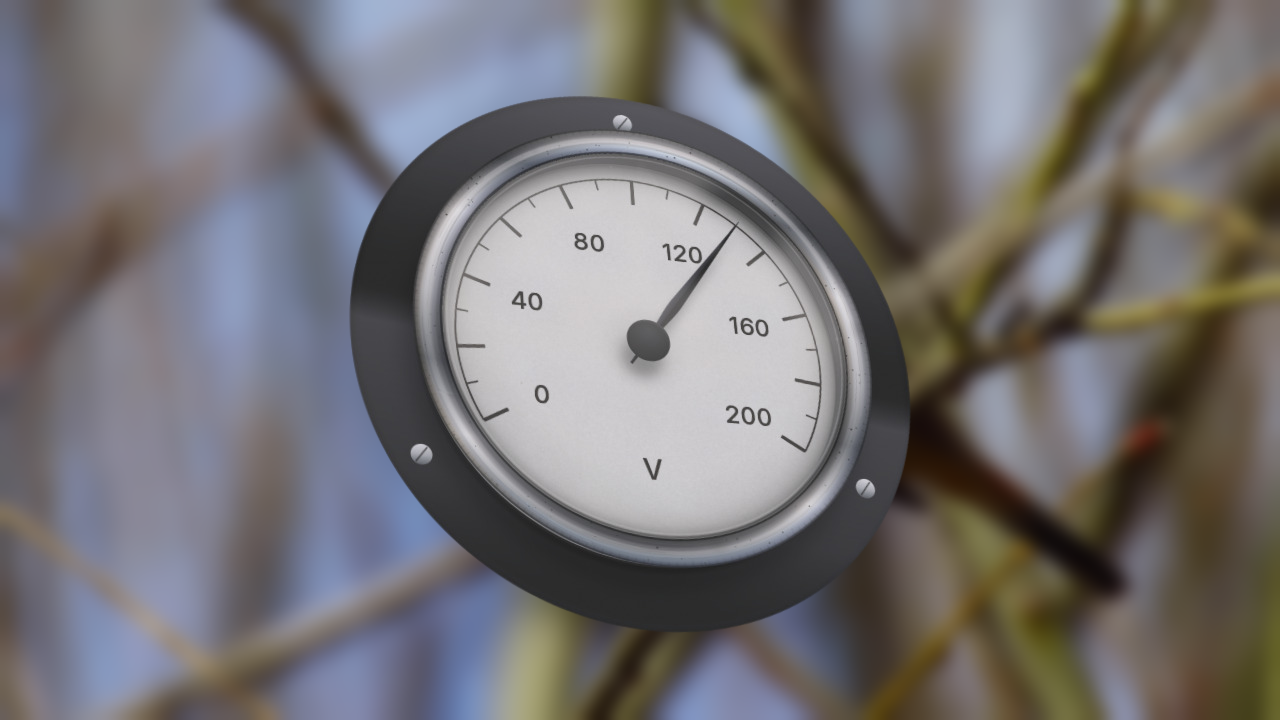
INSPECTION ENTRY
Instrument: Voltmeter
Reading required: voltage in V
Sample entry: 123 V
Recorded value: 130 V
